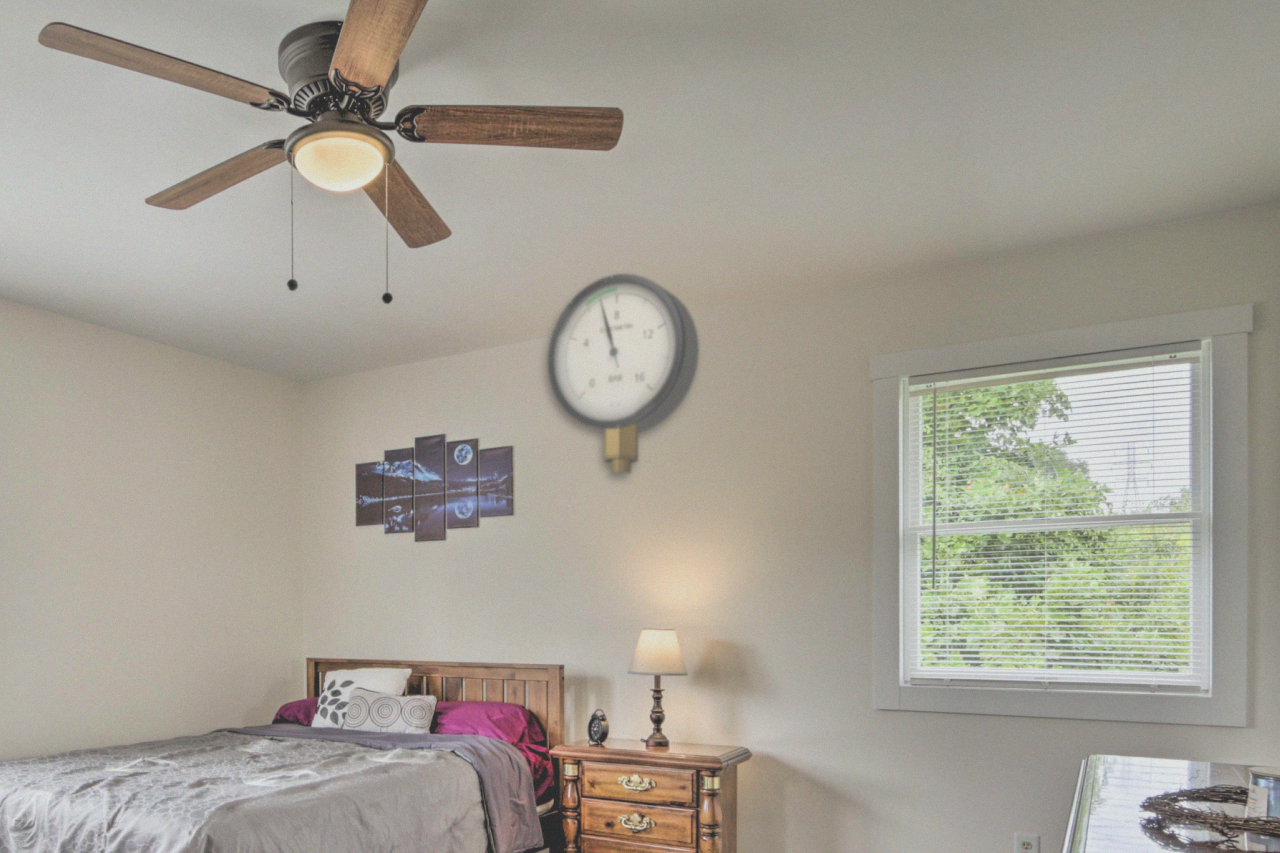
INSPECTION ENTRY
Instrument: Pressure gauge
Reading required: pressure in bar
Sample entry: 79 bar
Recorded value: 7 bar
